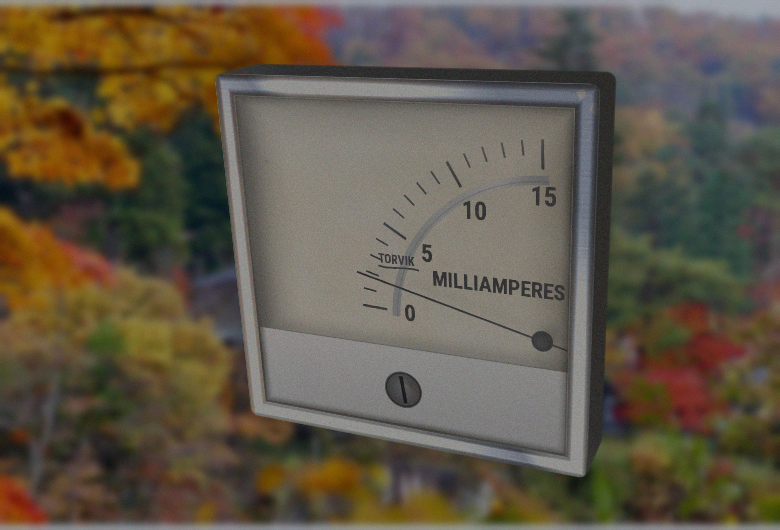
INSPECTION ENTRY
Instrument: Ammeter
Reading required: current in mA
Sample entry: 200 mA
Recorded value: 2 mA
